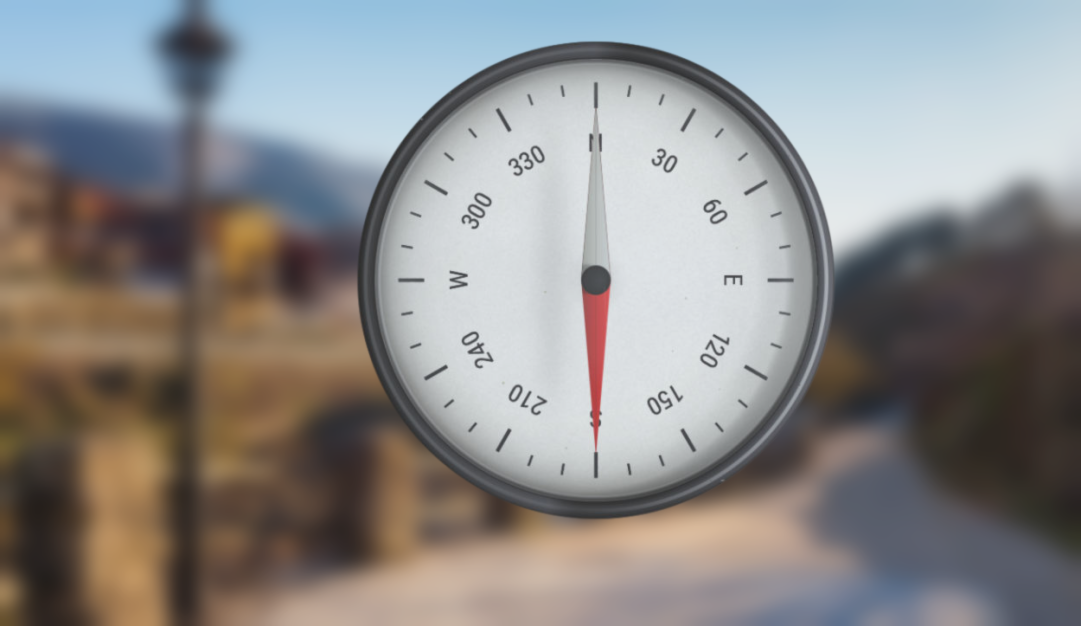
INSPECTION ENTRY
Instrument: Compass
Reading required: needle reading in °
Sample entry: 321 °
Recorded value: 180 °
